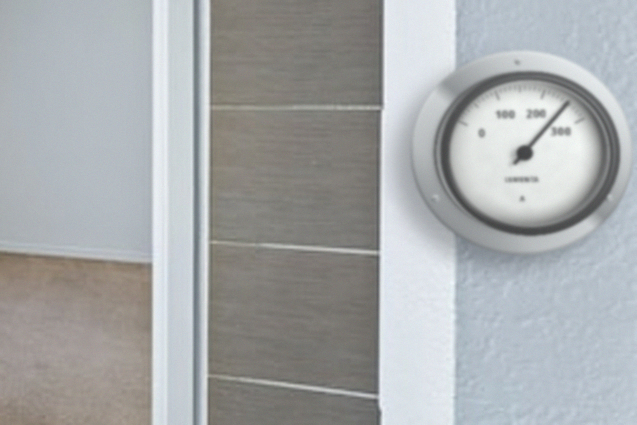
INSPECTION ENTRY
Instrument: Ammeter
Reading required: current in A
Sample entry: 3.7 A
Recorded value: 250 A
